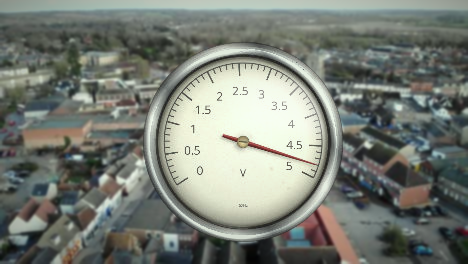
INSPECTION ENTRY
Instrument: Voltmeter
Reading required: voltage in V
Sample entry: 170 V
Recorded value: 4.8 V
